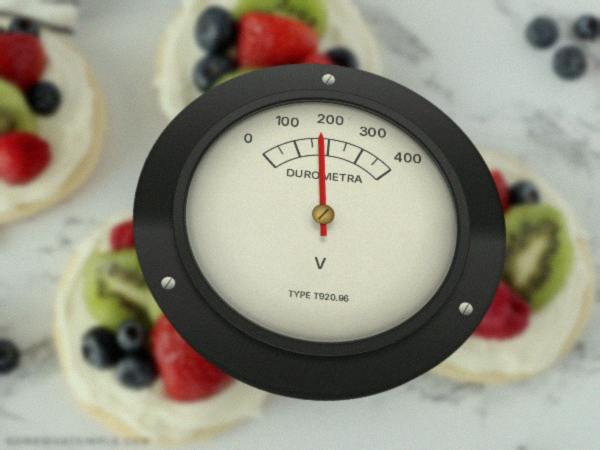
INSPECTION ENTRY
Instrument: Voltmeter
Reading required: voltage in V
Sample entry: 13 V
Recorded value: 175 V
